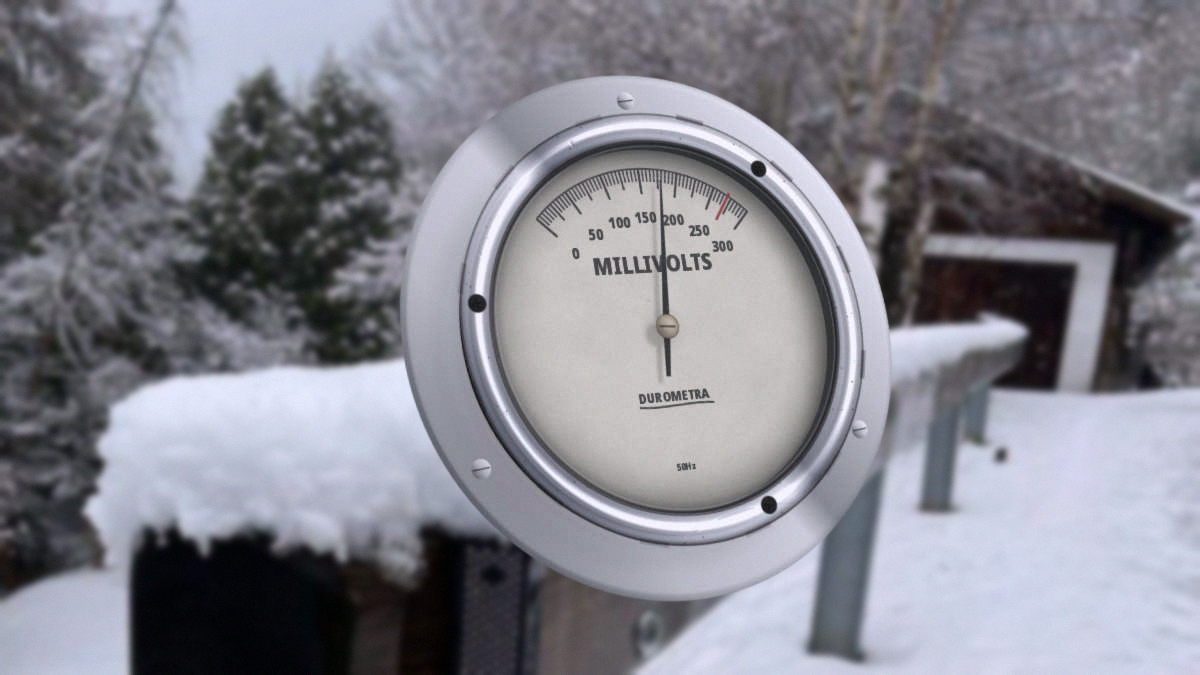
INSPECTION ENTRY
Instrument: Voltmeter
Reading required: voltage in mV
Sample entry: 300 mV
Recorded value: 175 mV
